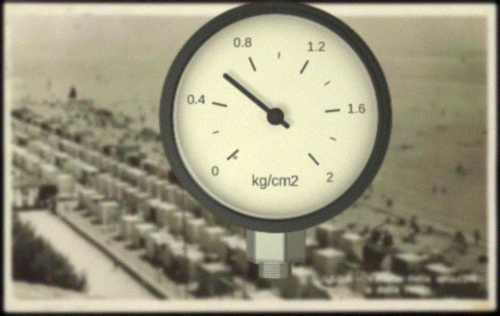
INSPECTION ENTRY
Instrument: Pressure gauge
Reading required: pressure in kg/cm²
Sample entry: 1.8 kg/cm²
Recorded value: 0.6 kg/cm²
